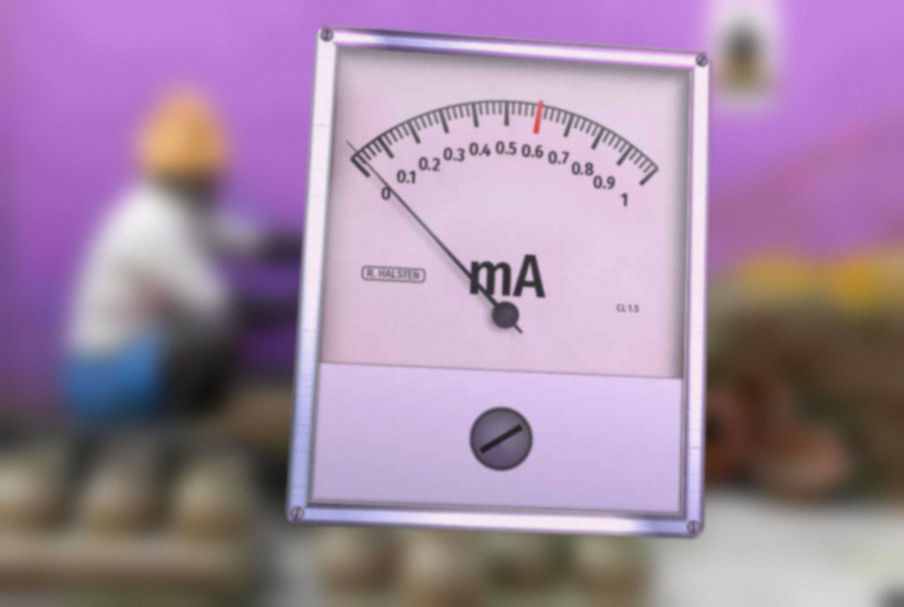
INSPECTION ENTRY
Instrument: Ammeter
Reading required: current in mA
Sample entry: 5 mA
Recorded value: 0.02 mA
